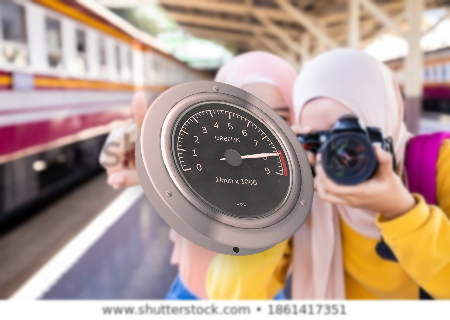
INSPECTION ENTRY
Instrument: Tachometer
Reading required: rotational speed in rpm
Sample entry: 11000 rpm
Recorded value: 8000 rpm
